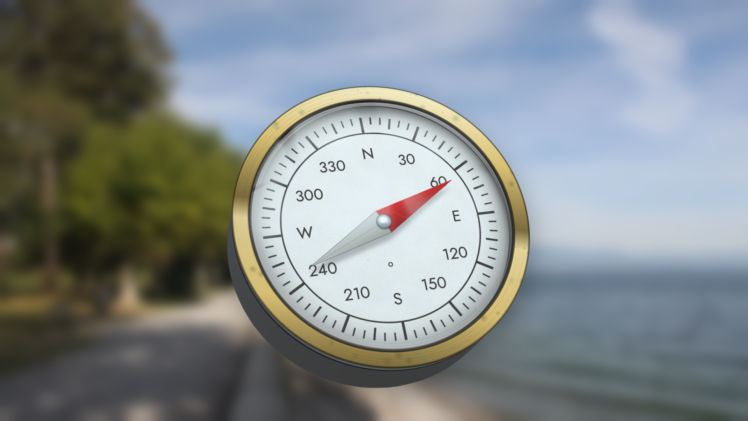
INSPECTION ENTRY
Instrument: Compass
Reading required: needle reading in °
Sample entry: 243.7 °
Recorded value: 65 °
